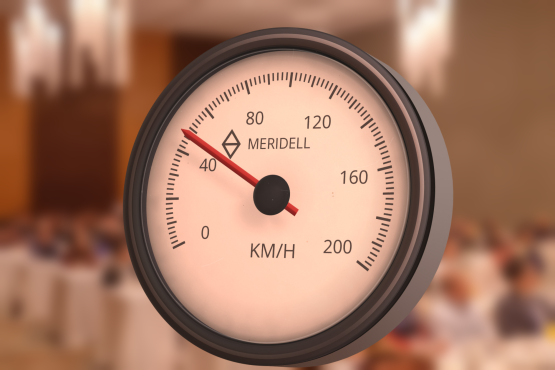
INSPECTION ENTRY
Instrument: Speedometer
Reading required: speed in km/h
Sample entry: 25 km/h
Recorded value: 48 km/h
